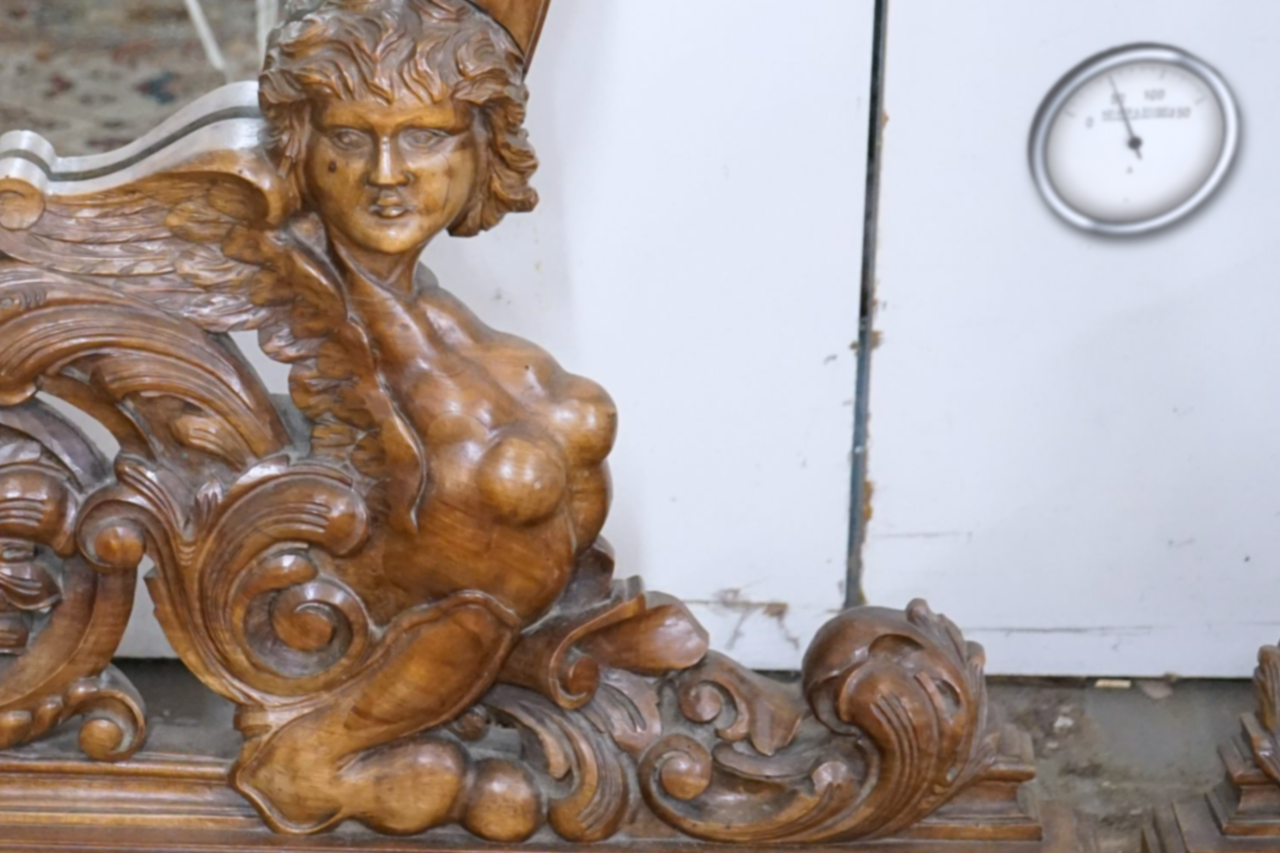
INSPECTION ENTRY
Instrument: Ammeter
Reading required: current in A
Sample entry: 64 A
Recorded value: 50 A
